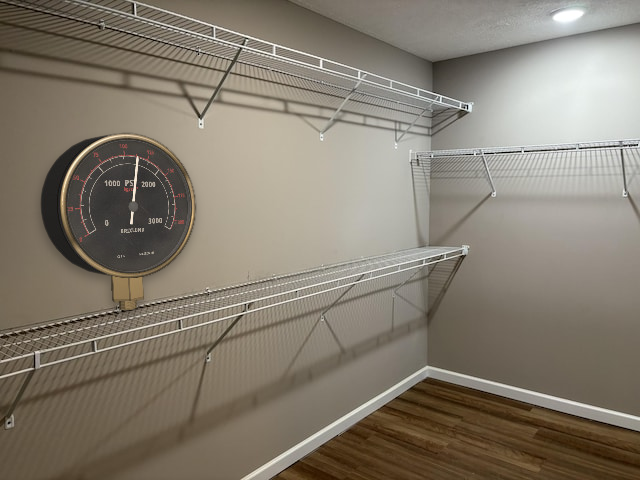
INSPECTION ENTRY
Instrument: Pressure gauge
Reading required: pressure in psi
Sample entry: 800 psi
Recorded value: 1600 psi
